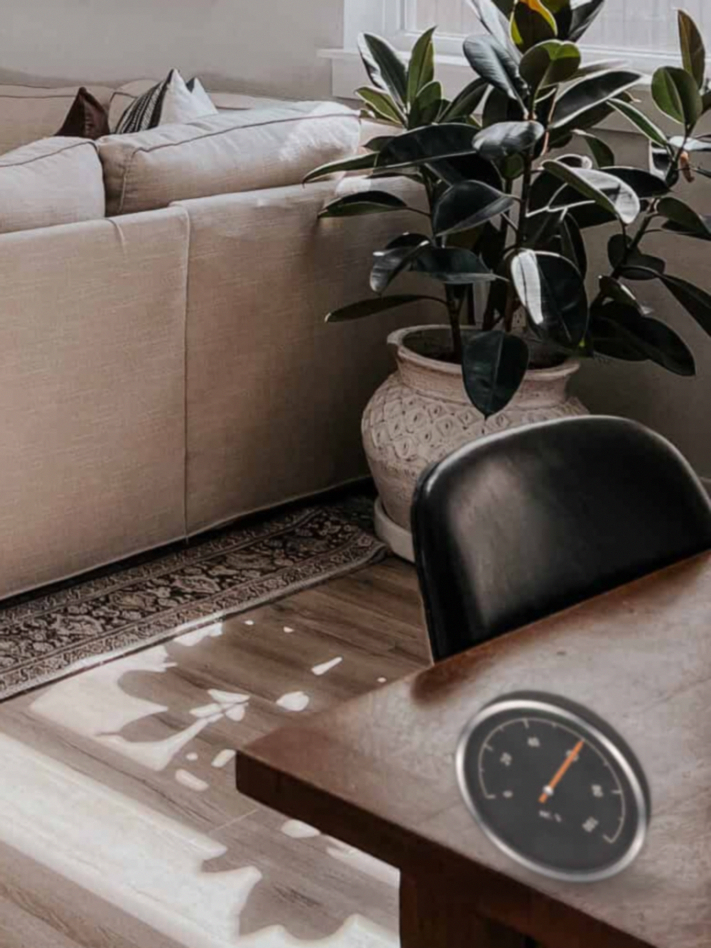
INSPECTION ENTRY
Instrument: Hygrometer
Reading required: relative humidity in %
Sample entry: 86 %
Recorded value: 60 %
